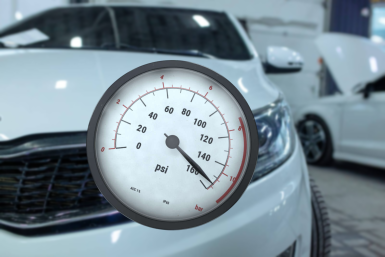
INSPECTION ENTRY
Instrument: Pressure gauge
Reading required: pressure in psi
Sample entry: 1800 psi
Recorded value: 155 psi
